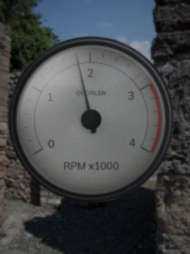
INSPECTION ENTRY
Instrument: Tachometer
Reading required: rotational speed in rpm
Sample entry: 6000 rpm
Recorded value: 1800 rpm
